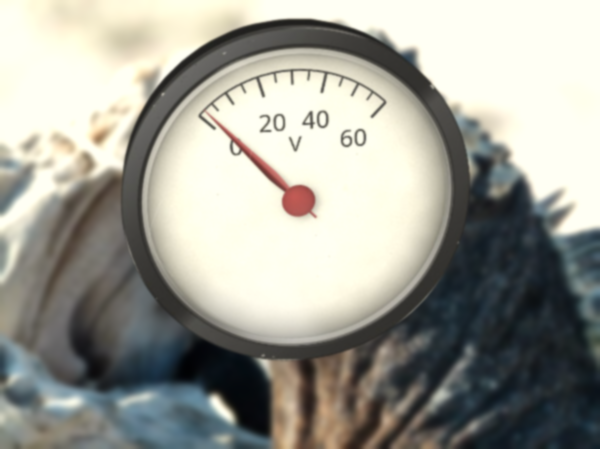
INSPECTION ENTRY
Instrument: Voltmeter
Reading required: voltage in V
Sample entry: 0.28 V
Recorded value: 2.5 V
